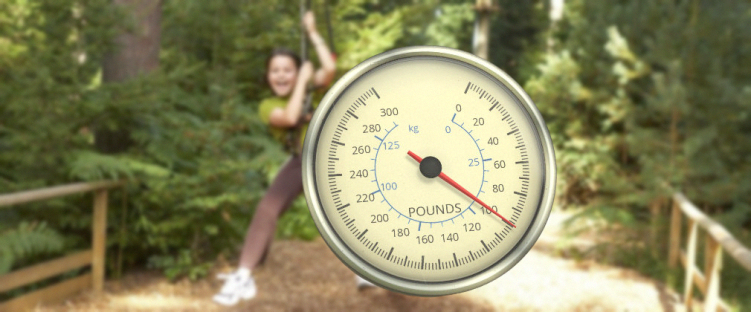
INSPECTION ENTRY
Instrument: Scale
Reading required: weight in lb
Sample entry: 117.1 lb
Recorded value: 100 lb
